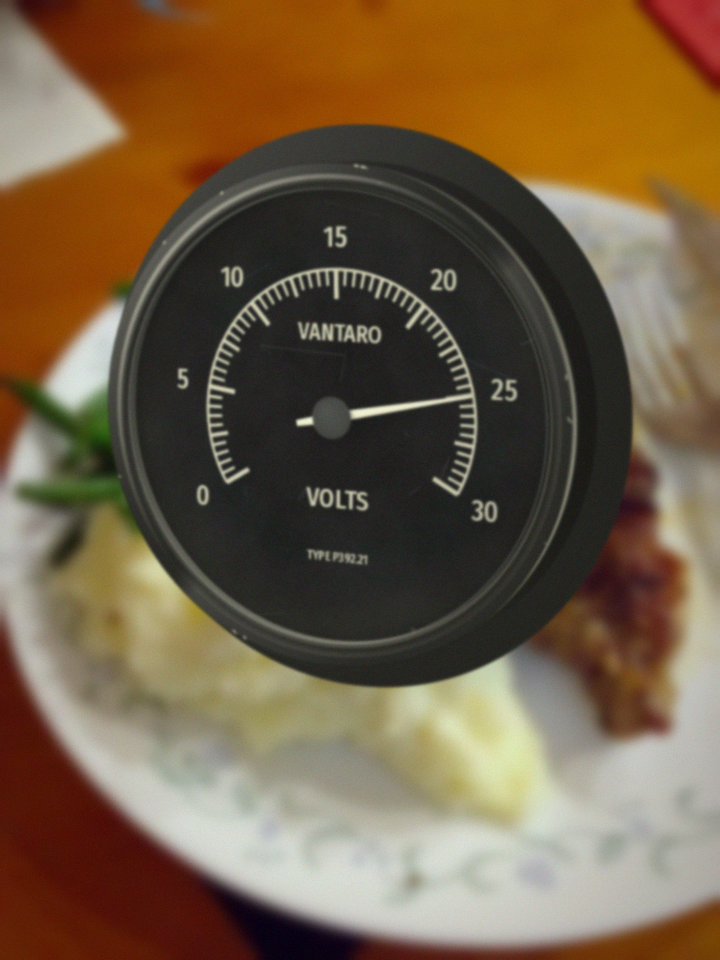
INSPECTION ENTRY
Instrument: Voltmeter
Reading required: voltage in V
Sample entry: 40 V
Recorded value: 25 V
